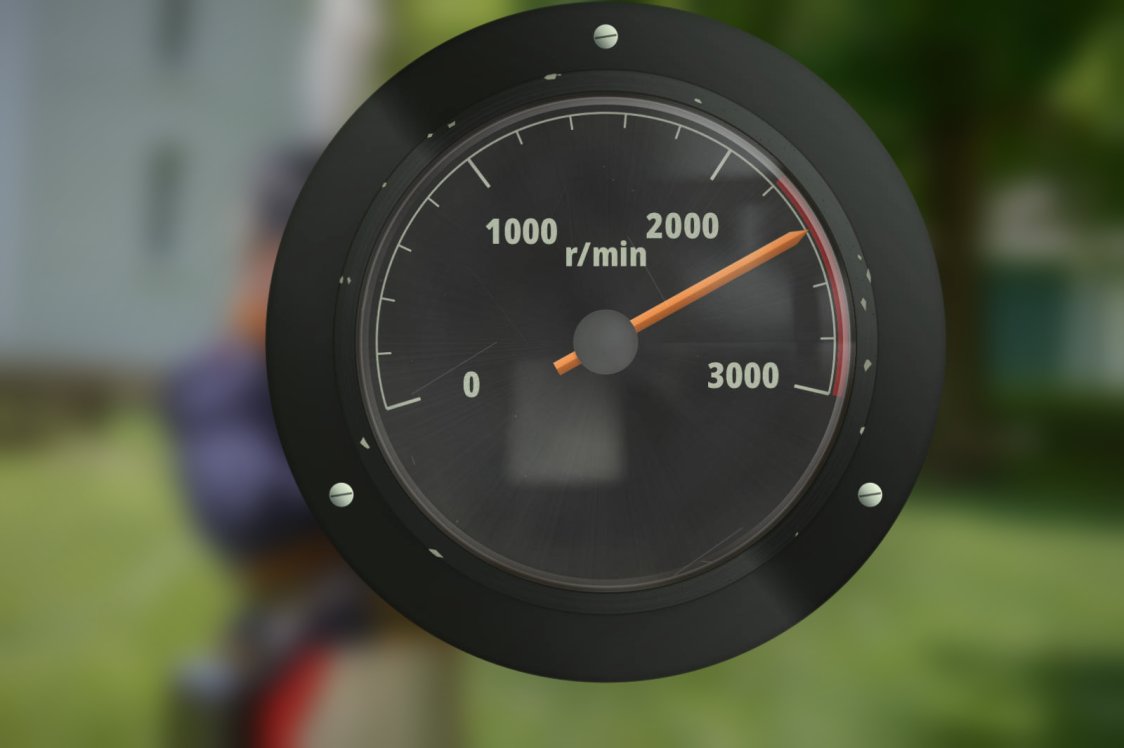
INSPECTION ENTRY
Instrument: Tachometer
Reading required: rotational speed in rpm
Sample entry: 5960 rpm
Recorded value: 2400 rpm
